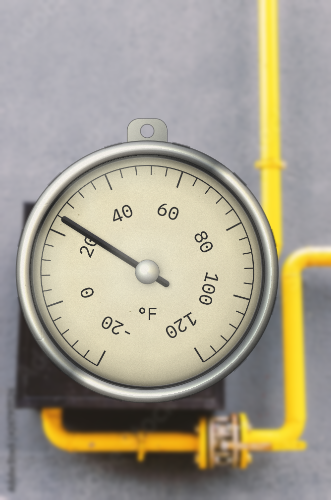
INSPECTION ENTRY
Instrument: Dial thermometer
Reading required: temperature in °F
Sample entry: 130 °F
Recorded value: 24 °F
